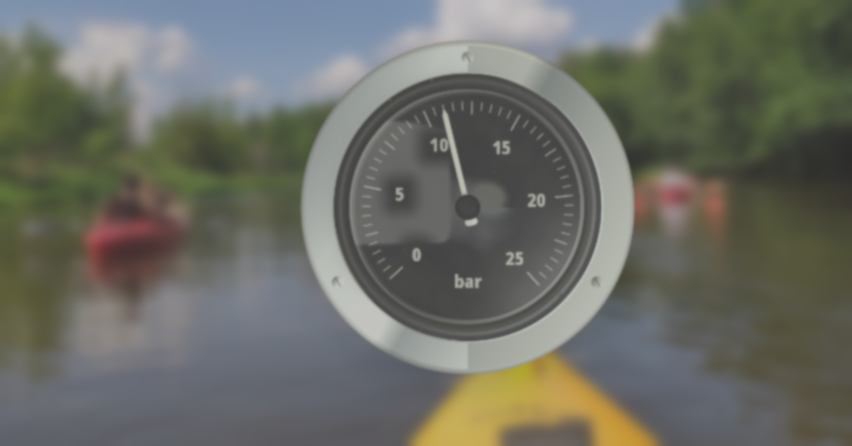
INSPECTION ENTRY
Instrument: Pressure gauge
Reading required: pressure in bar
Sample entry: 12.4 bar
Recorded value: 11 bar
